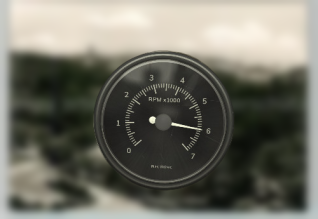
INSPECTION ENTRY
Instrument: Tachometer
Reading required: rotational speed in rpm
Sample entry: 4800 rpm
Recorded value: 6000 rpm
